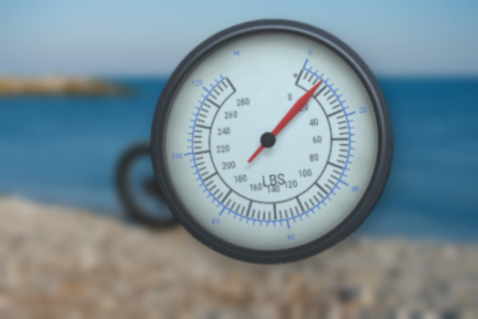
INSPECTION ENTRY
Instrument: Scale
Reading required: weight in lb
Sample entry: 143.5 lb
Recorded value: 16 lb
